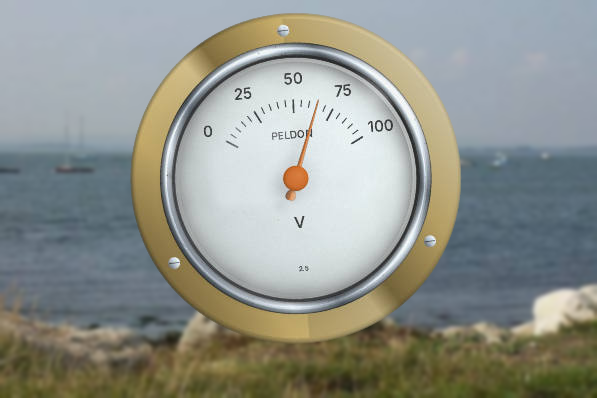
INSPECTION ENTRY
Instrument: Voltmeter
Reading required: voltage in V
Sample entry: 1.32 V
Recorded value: 65 V
